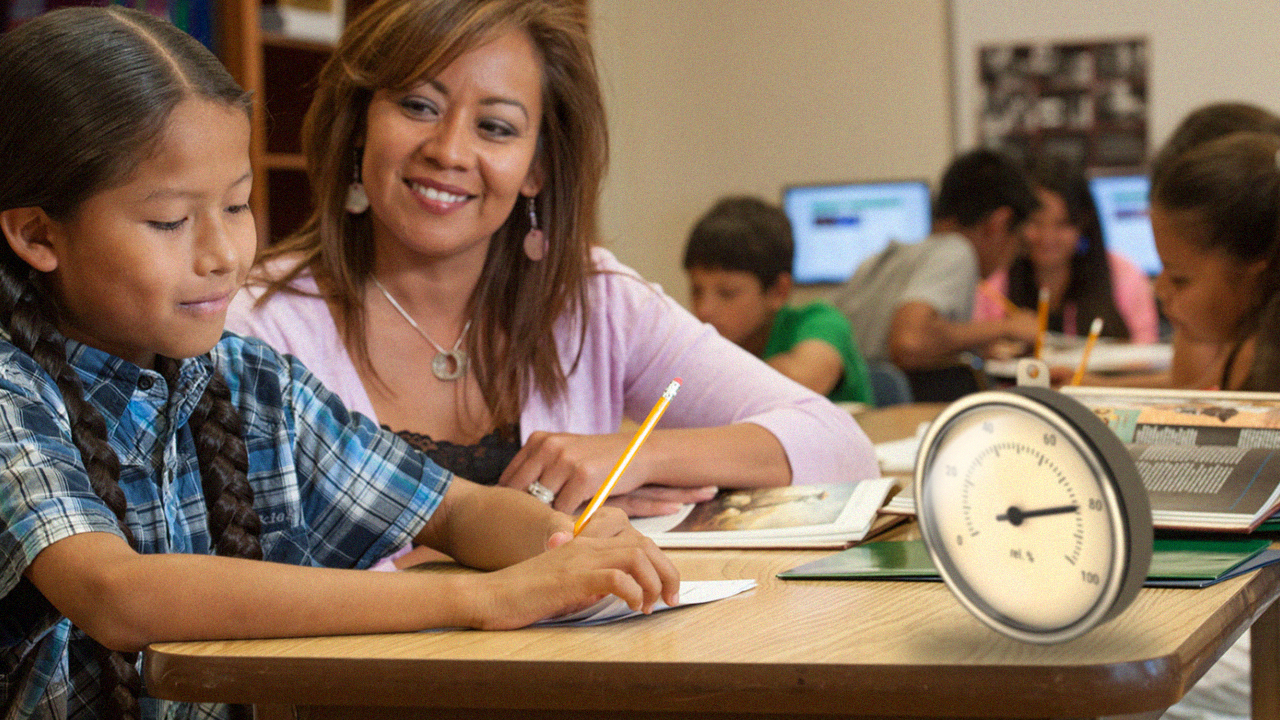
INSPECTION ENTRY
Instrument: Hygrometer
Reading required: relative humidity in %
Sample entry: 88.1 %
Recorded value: 80 %
